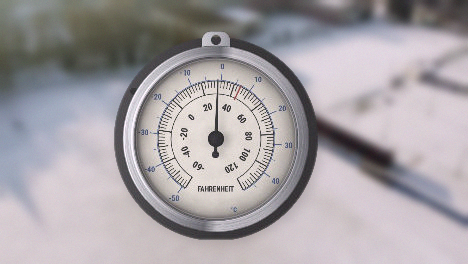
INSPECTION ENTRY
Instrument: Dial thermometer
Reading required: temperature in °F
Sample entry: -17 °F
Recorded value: 30 °F
